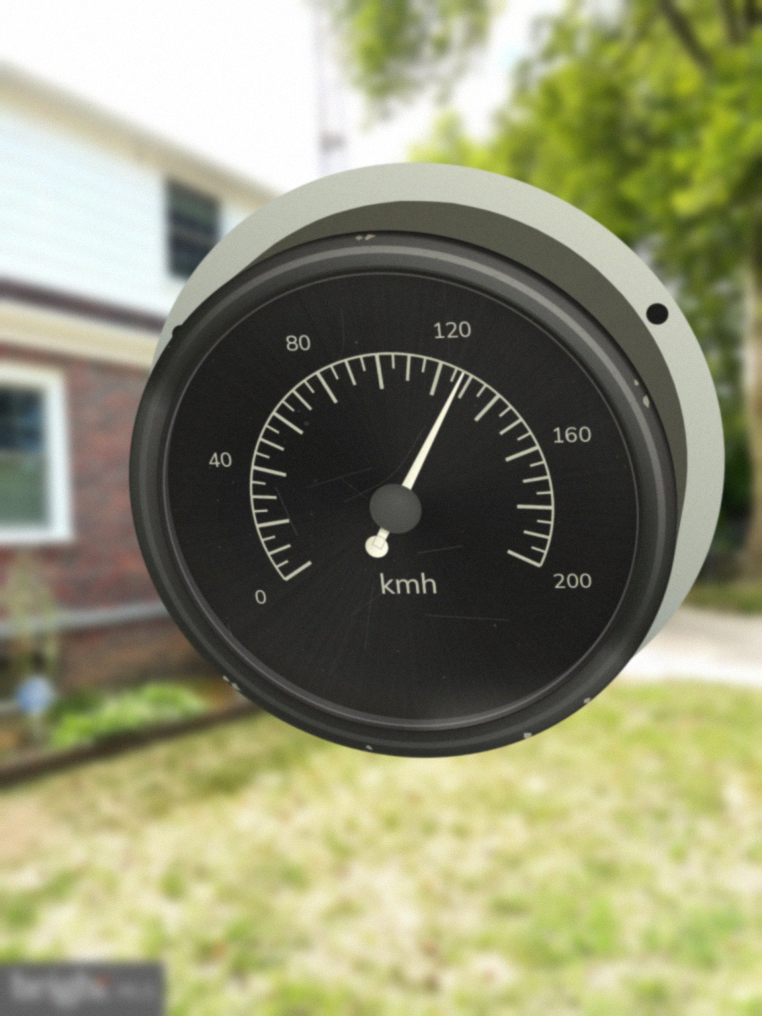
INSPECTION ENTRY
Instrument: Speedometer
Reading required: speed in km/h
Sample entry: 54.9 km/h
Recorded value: 127.5 km/h
